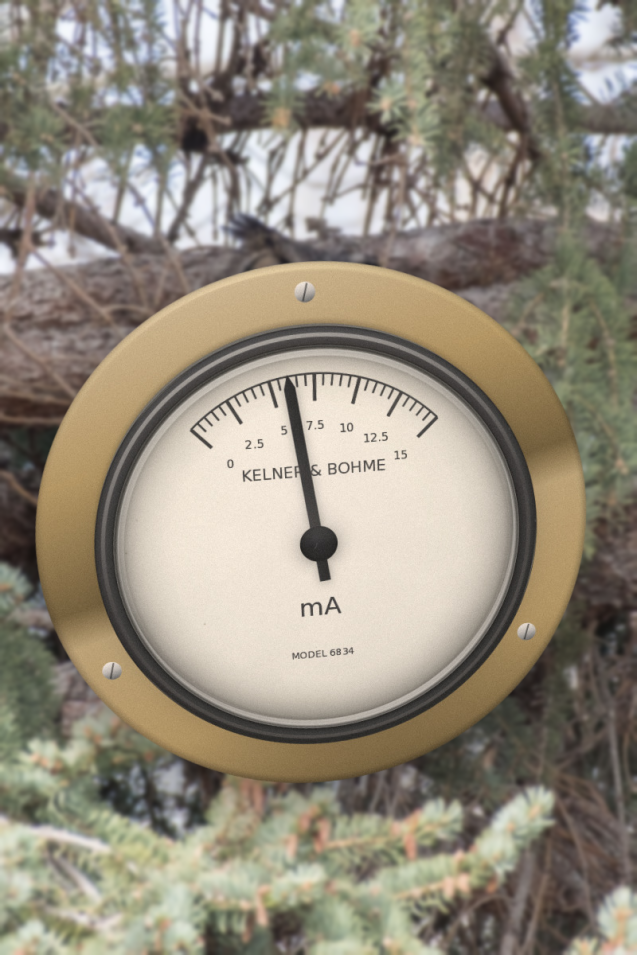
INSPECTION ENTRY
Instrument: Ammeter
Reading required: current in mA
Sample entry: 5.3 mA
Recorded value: 6 mA
